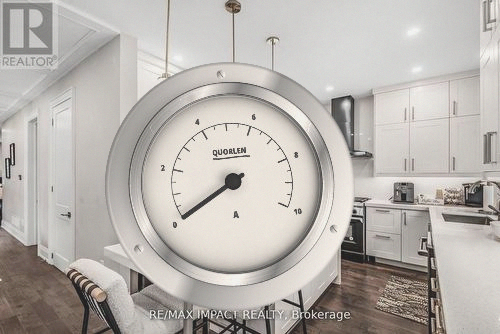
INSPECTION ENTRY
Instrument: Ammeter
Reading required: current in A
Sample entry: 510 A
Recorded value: 0 A
